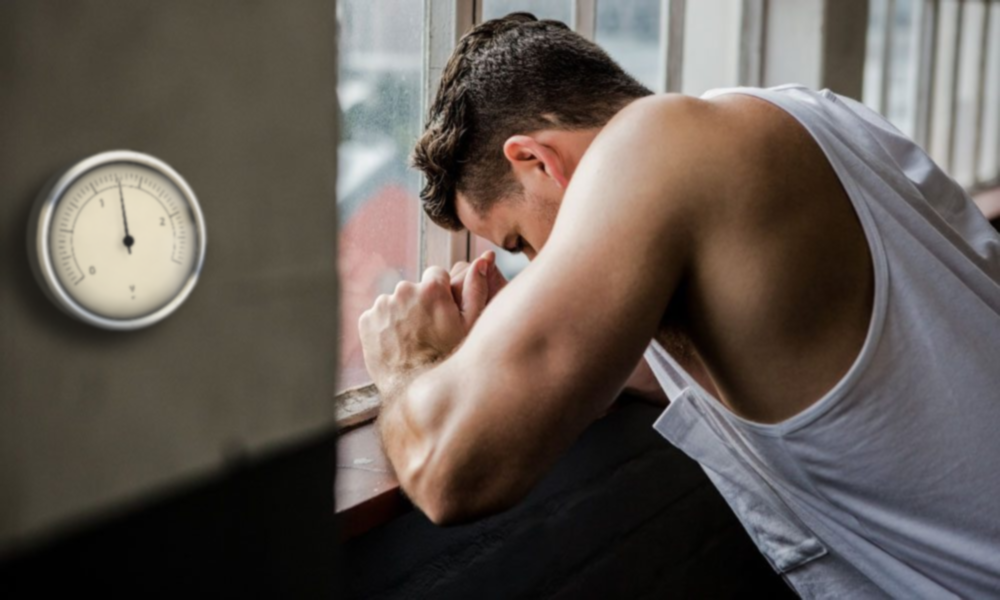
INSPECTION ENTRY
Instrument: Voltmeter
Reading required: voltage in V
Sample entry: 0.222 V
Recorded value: 1.25 V
